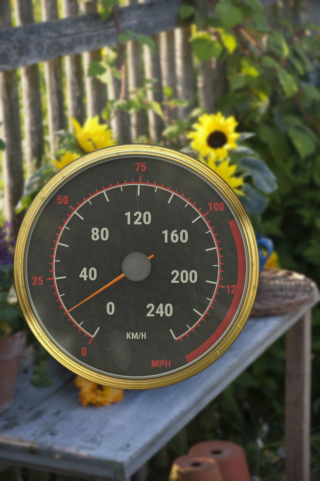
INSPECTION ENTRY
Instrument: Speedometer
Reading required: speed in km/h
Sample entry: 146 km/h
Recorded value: 20 km/h
